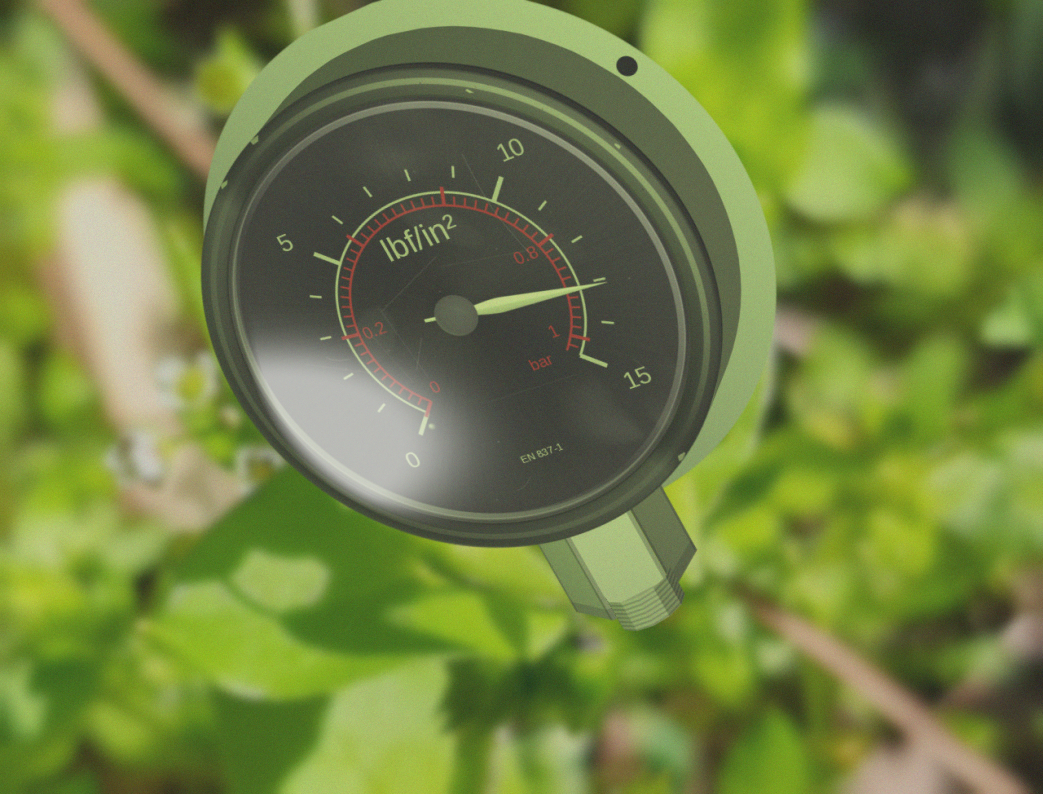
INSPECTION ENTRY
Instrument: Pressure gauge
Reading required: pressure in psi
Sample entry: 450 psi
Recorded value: 13 psi
